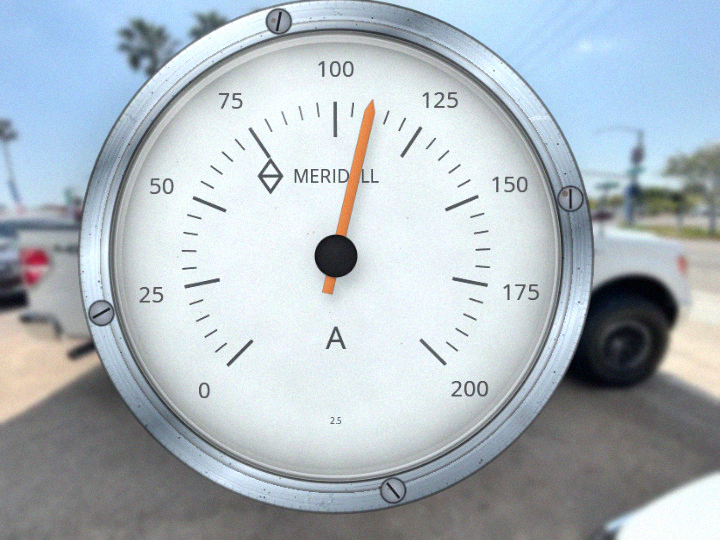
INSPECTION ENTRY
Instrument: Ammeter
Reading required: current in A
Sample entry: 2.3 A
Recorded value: 110 A
